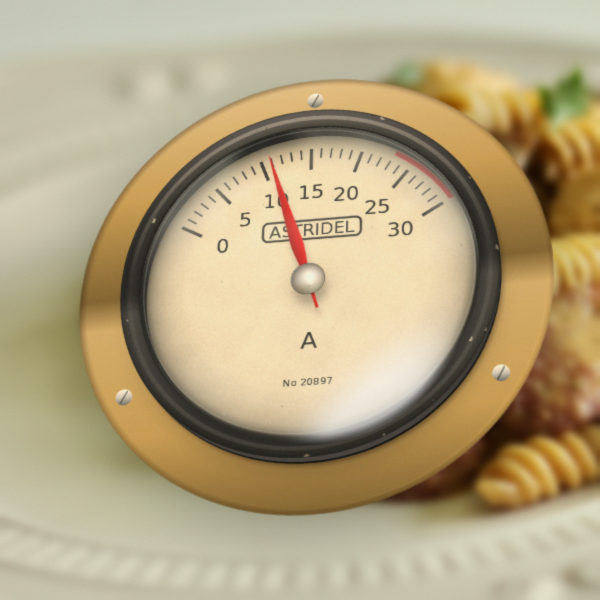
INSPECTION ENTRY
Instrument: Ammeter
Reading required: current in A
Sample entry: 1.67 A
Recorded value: 11 A
